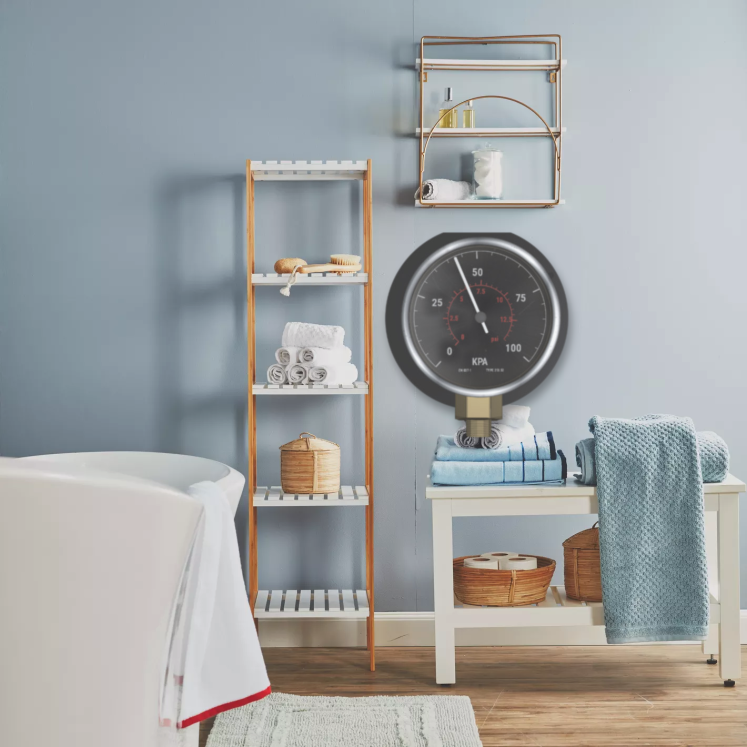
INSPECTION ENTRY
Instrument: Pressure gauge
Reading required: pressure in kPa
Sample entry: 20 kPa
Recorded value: 42.5 kPa
